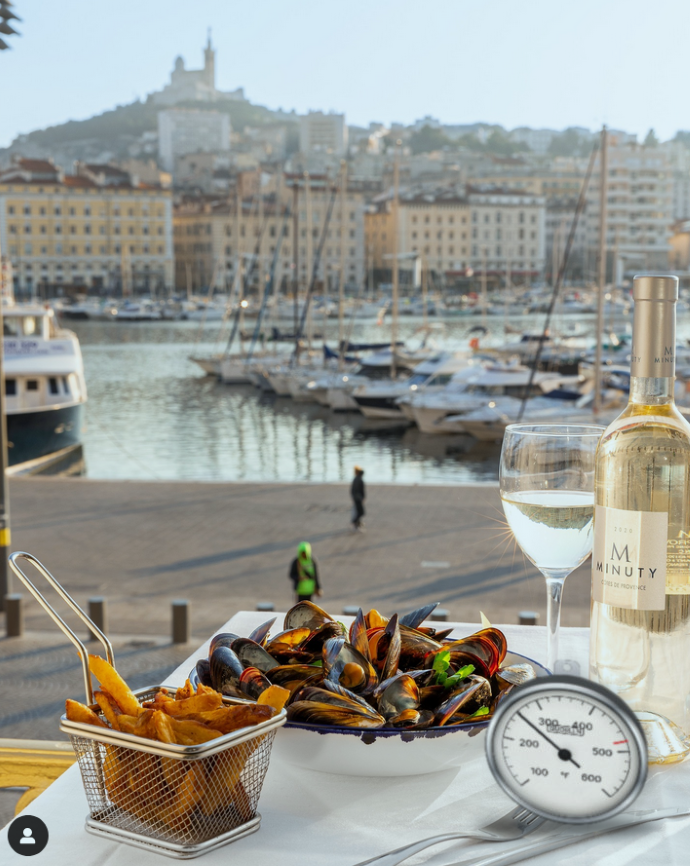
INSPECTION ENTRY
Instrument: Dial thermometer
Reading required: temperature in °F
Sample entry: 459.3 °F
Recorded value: 260 °F
